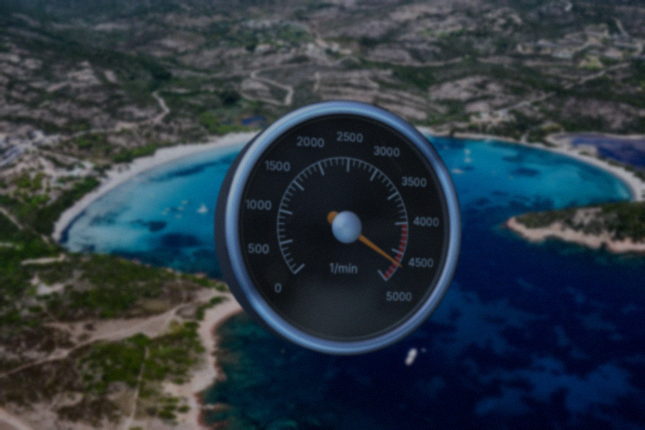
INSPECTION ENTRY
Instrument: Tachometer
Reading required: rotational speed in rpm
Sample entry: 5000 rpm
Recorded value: 4700 rpm
